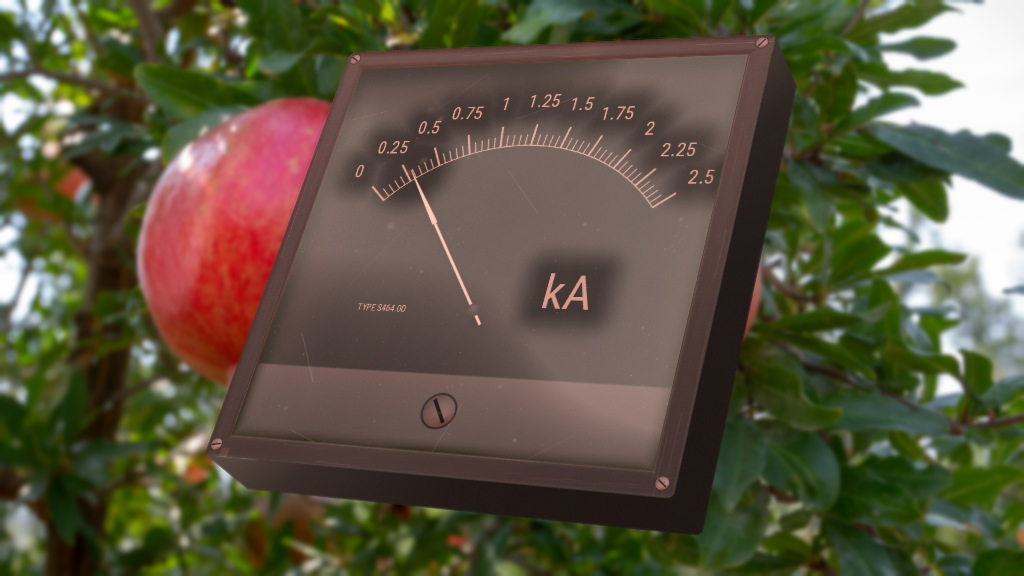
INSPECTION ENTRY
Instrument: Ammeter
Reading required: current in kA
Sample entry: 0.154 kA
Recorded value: 0.3 kA
